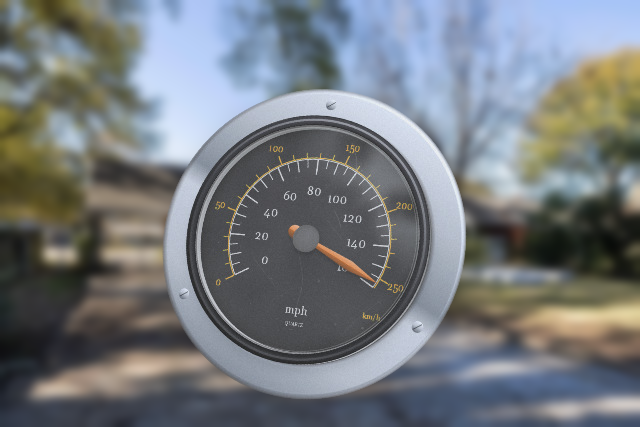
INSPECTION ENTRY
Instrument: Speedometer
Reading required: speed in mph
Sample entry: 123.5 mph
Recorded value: 157.5 mph
